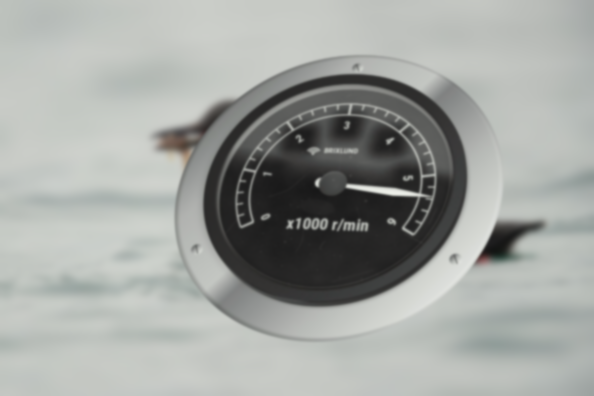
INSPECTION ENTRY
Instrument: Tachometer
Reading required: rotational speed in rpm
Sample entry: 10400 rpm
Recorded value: 5400 rpm
